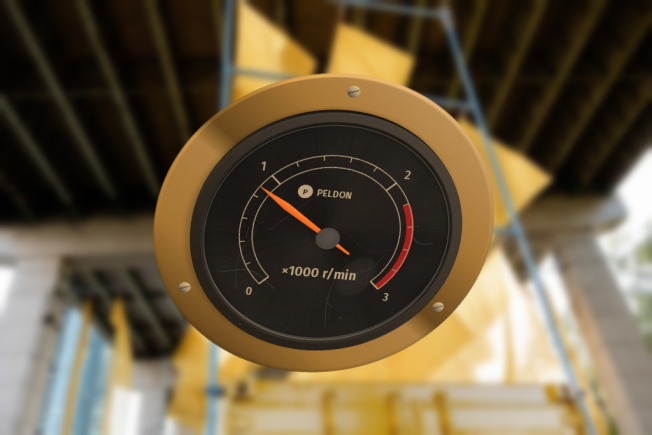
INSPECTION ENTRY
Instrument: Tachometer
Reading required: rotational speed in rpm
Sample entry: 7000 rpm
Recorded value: 900 rpm
